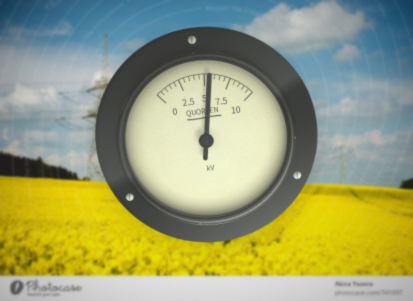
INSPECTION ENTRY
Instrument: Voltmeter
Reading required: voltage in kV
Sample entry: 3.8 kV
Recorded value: 5.5 kV
